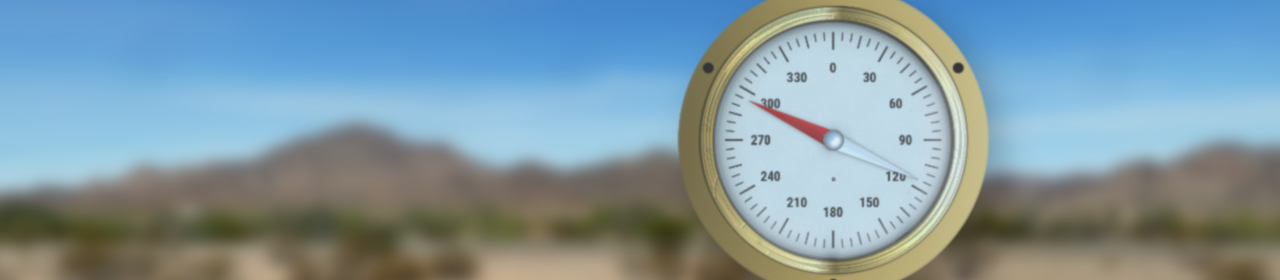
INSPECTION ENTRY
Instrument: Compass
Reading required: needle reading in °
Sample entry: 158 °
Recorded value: 295 °
